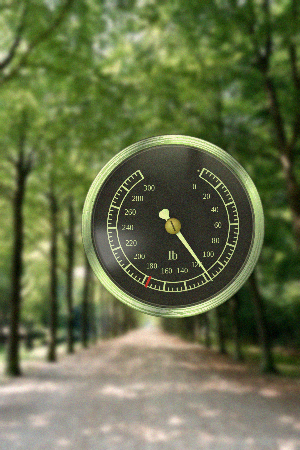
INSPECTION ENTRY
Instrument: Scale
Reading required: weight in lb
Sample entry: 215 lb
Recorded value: 116 lb
